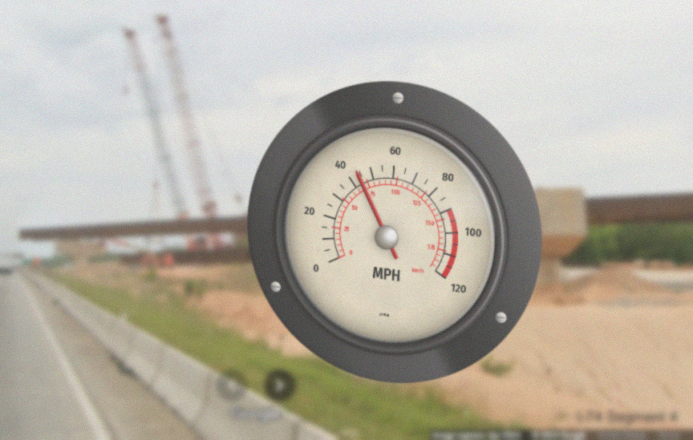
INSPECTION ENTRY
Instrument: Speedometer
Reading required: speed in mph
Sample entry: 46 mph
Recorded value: 45 mph
